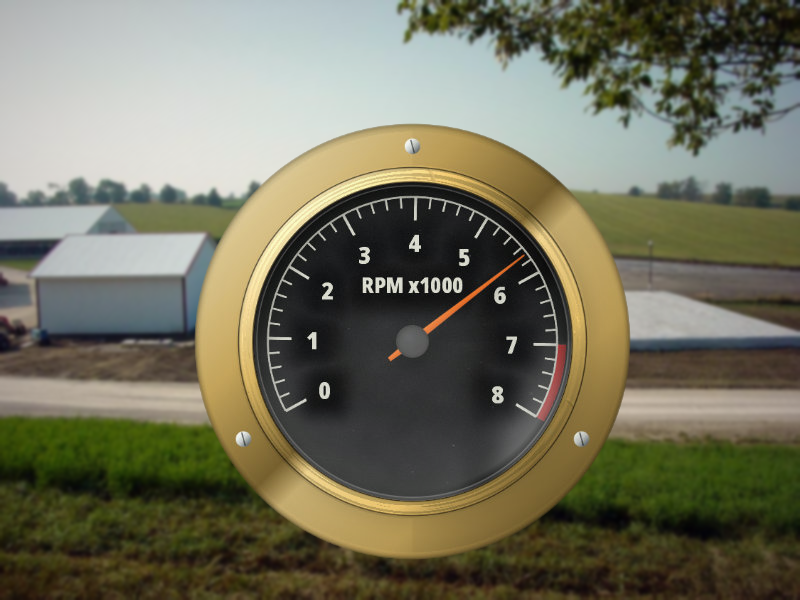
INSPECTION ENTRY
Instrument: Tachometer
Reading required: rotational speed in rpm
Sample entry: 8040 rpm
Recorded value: 5700 rpm
